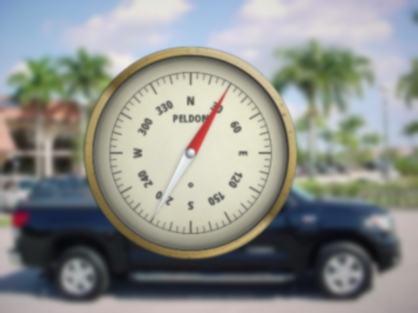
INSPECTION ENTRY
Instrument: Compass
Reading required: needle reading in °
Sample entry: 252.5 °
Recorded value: 30 °
